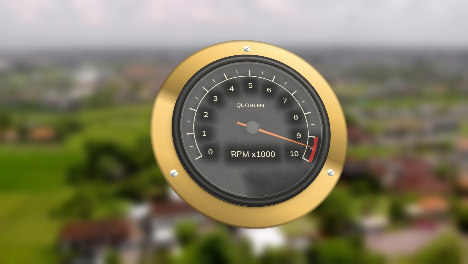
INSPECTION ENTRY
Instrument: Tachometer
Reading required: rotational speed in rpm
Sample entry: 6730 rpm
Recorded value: 9500 rpm
